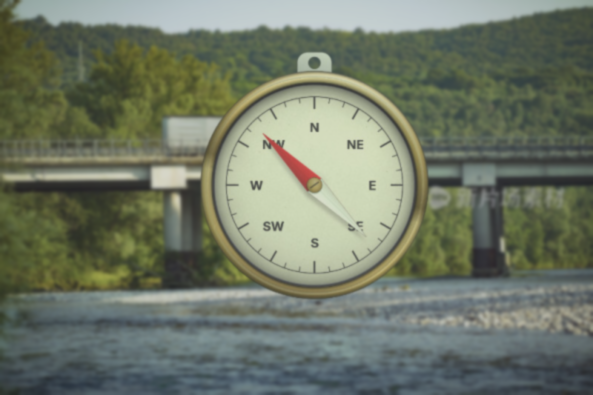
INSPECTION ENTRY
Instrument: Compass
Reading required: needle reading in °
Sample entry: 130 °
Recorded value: 315 °
